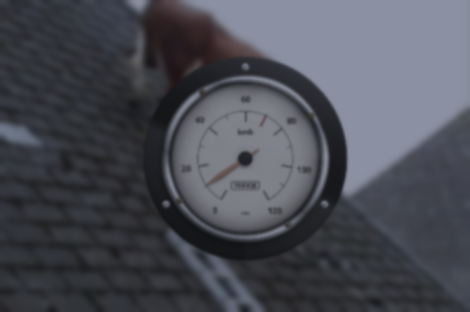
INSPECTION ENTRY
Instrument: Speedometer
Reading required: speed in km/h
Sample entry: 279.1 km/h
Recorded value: 10 km/h
